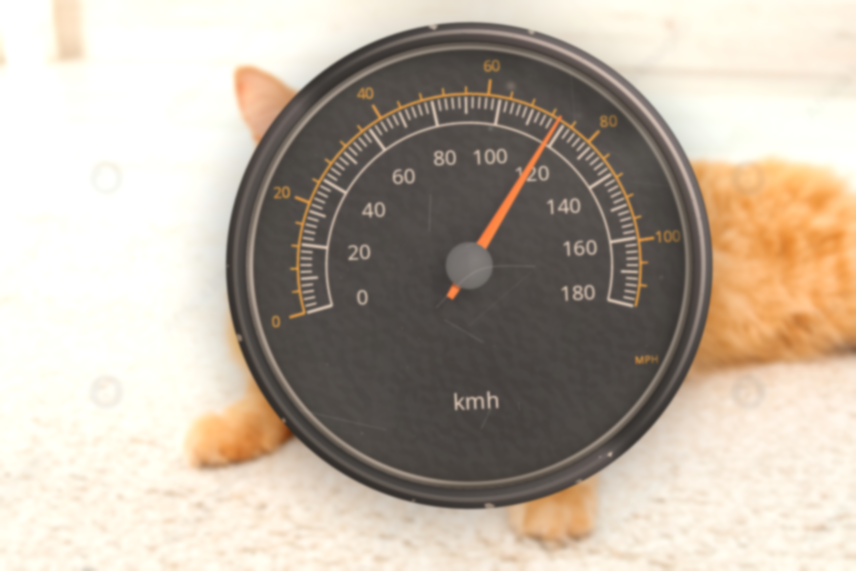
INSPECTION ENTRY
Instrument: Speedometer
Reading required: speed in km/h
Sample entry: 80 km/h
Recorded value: 118 km/h
